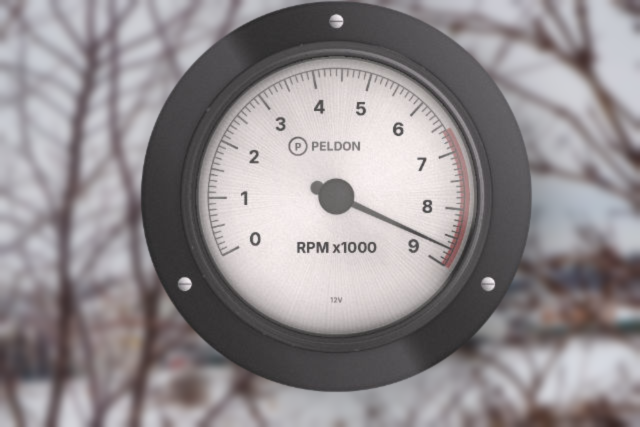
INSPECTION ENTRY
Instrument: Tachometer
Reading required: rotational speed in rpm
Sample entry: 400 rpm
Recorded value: 8700 rpm
